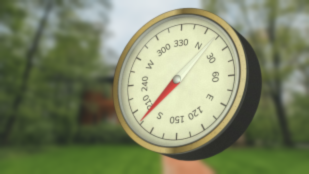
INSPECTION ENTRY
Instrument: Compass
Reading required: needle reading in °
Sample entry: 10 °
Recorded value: 195 °
